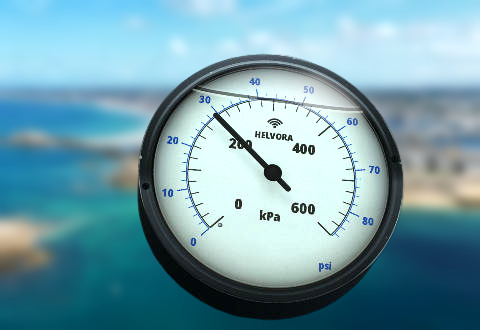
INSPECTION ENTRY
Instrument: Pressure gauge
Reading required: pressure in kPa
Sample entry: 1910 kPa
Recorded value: 200 kPa
